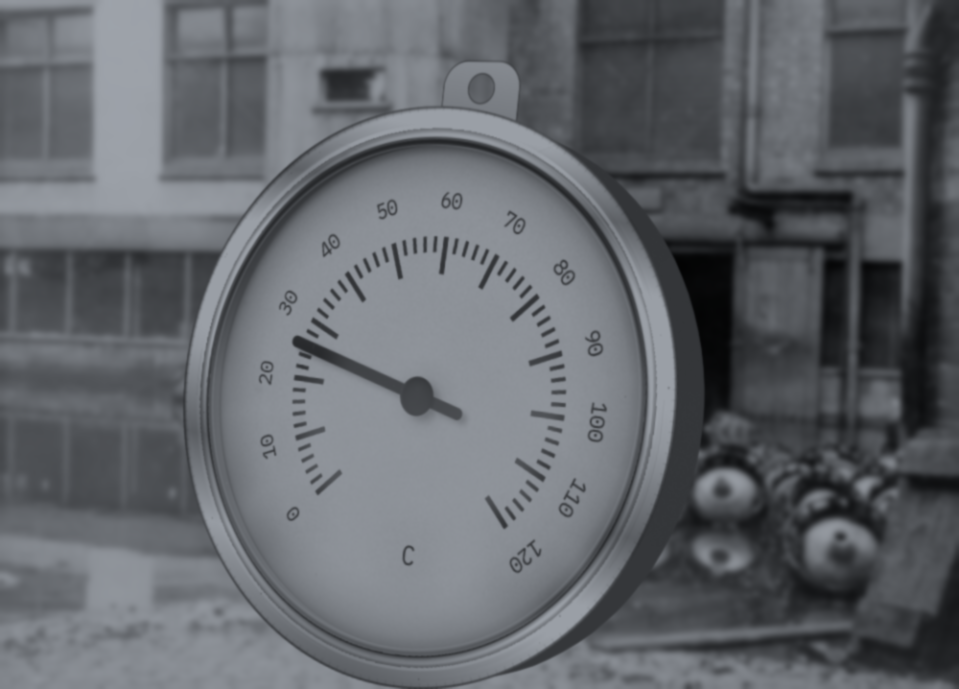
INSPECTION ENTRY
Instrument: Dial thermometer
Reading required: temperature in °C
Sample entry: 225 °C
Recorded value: 26 °C
